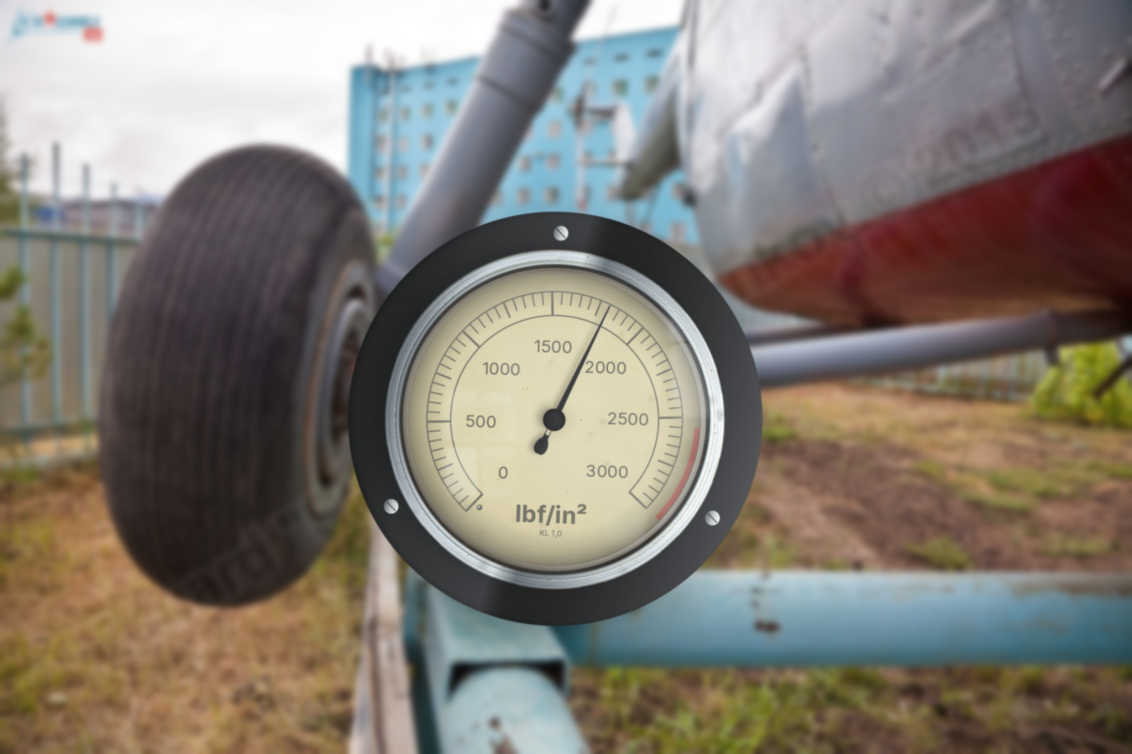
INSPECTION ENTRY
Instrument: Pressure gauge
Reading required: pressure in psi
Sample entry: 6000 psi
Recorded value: 1800 psi
